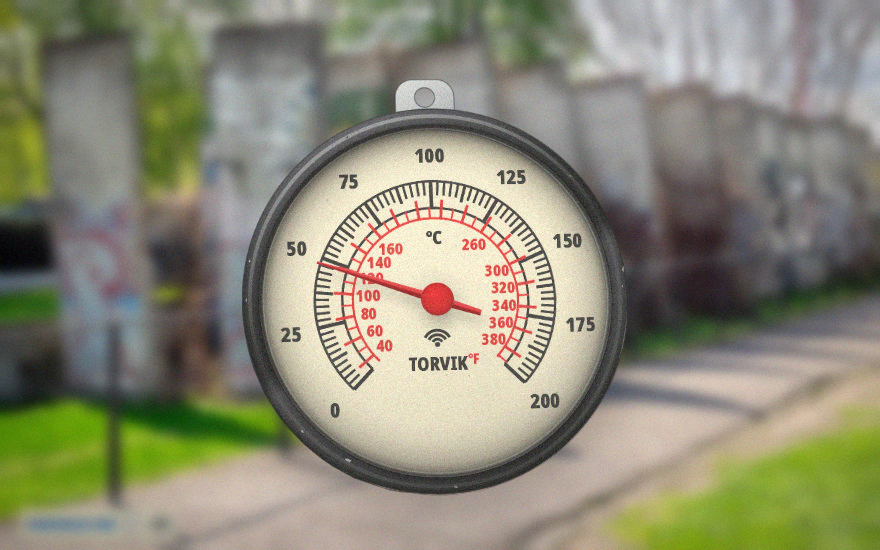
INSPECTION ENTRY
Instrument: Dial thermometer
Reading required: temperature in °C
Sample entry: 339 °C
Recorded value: 47.5 °C
